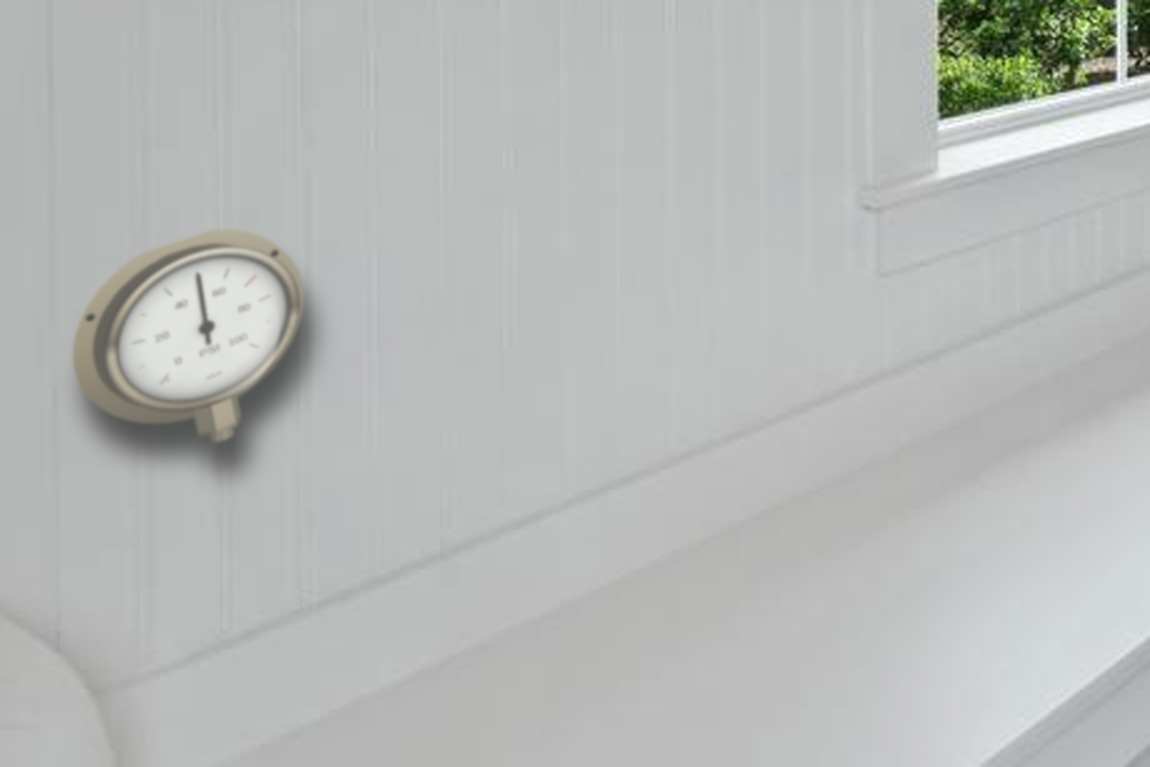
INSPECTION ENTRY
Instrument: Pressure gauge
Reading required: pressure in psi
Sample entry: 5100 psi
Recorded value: 50 psi
